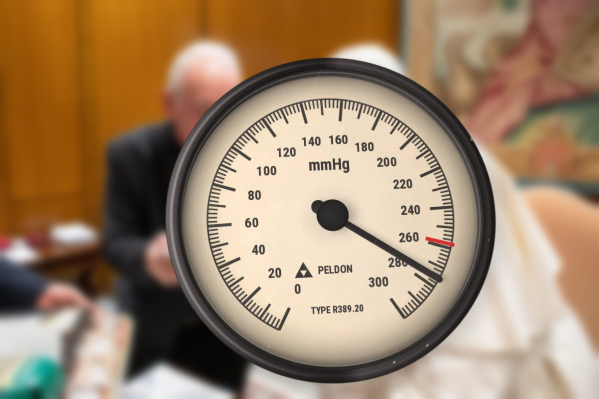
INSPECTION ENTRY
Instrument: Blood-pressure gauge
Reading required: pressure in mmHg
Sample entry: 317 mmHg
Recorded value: 276 mmHg
